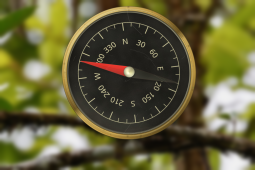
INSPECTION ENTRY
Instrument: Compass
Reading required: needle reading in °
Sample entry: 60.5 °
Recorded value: 290 °
